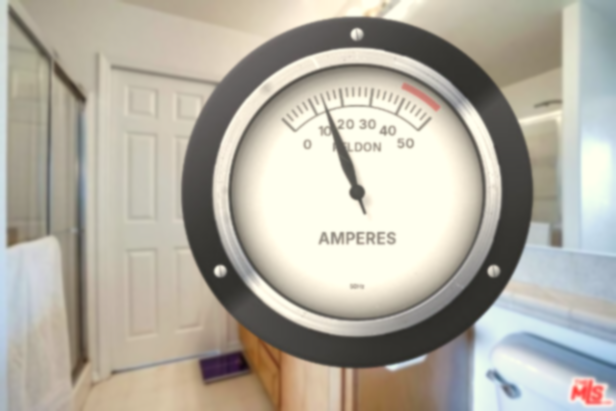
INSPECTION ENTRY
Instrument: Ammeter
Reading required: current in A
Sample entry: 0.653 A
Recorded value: 14 A
